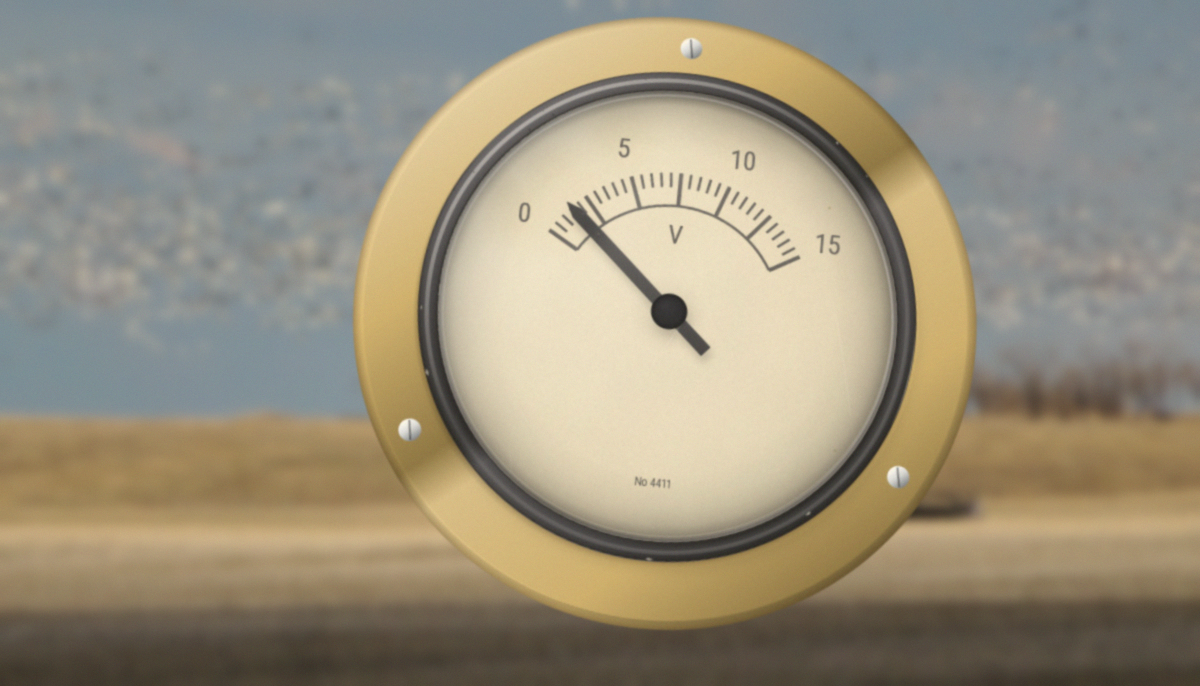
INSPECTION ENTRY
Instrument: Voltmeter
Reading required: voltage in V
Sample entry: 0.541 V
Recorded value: 1.5 V
